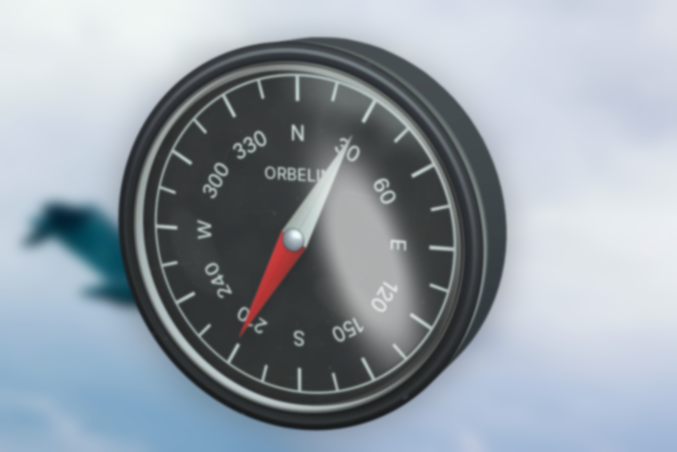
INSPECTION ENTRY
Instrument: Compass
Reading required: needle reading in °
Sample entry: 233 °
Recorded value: 210 °
